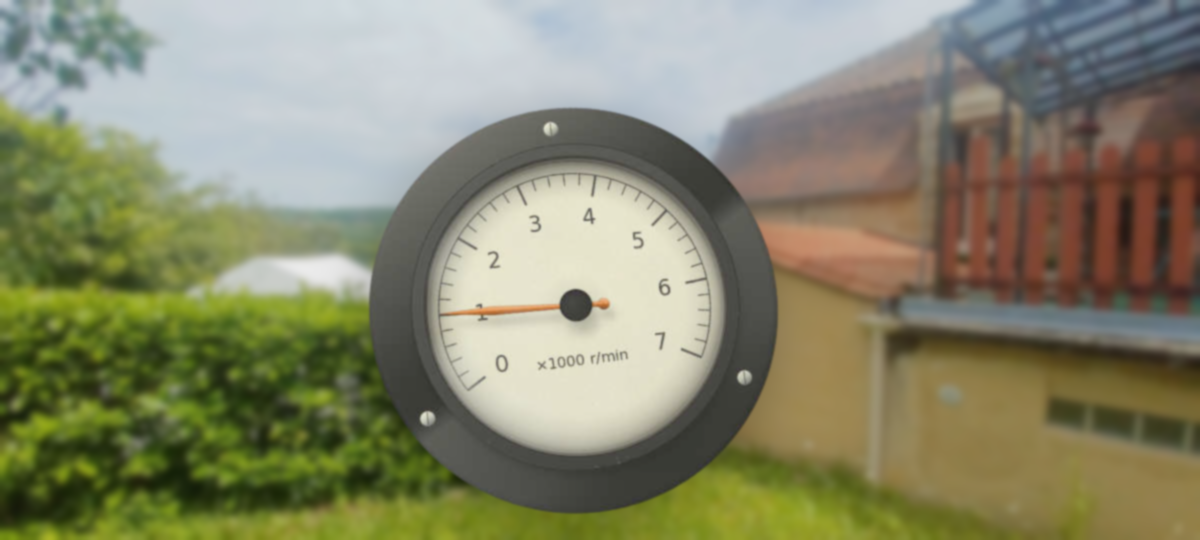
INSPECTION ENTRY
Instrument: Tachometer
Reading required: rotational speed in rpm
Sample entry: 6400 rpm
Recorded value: 1000 rpm
